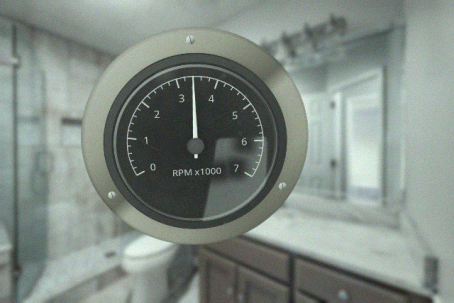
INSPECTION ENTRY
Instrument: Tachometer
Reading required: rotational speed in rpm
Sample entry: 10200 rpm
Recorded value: 3400 rpm
